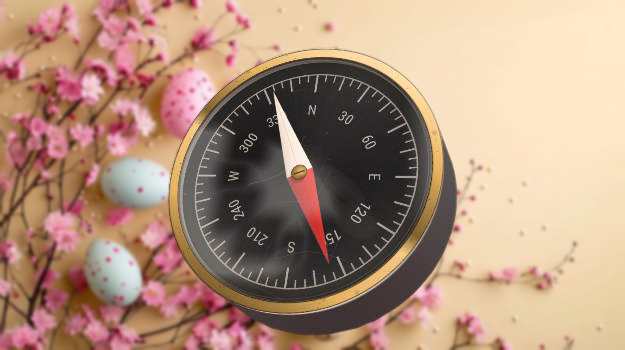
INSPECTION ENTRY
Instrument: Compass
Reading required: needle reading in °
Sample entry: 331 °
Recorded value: 155 °
